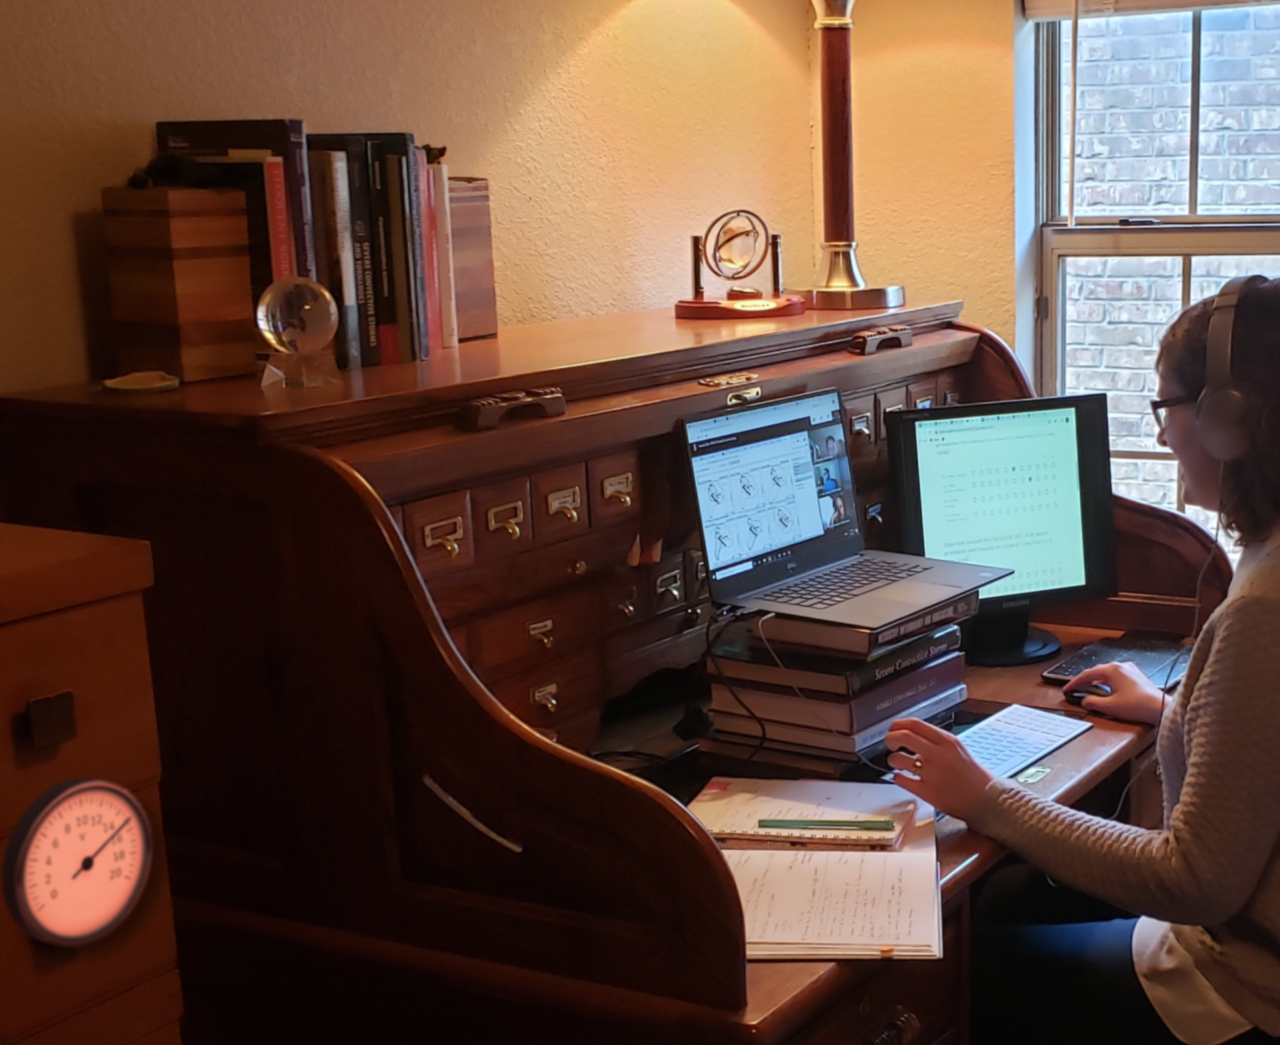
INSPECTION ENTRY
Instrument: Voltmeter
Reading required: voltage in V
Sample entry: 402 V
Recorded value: 15 V
